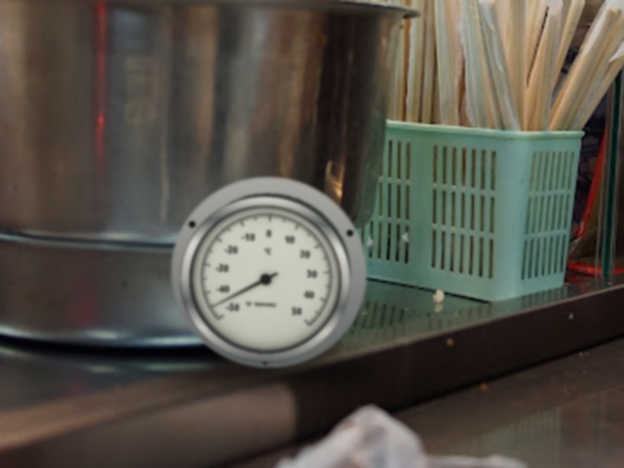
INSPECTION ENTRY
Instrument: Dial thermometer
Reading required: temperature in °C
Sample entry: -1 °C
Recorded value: -45 °C
